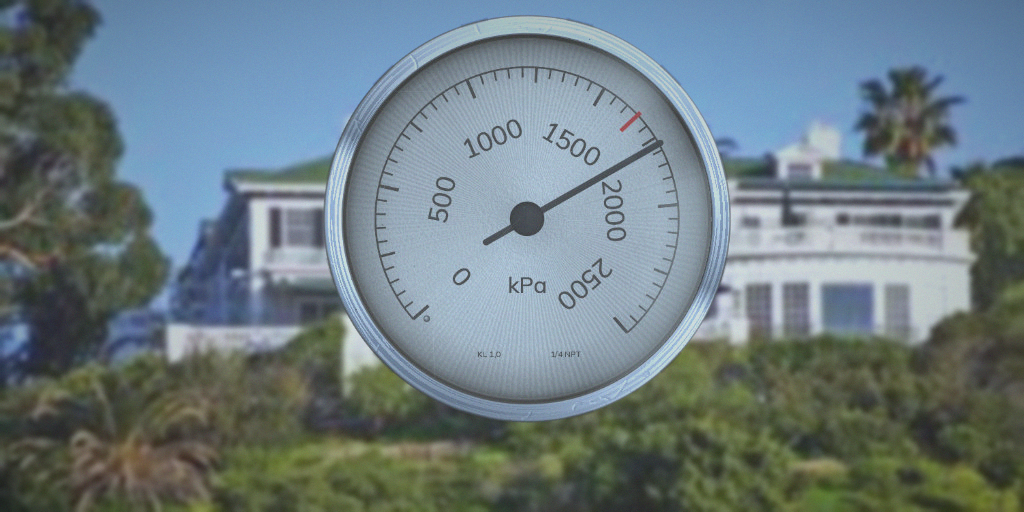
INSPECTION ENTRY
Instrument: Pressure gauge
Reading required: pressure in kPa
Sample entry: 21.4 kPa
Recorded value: 1775 kPa
